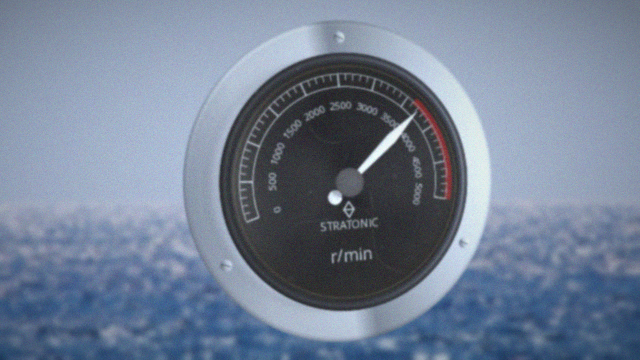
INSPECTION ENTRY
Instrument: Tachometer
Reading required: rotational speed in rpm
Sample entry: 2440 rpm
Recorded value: 3700 rpm
